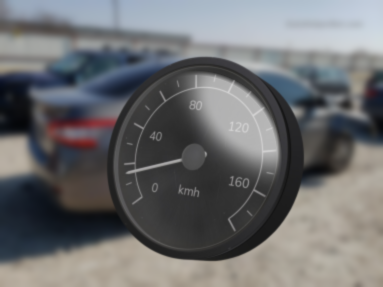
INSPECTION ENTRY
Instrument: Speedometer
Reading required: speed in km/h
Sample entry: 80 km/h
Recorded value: 15 km/h
